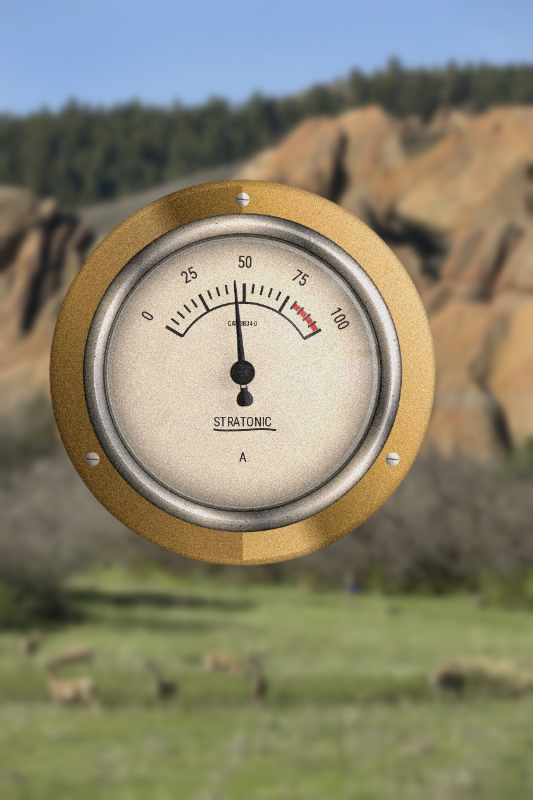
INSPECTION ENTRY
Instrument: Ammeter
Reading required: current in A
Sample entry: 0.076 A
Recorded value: 45 A
